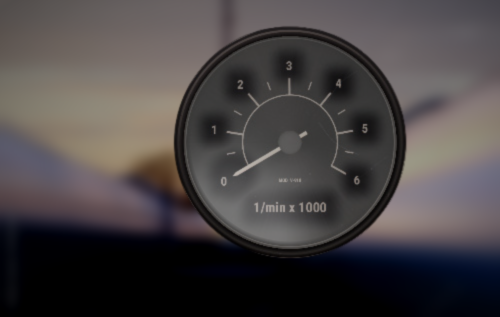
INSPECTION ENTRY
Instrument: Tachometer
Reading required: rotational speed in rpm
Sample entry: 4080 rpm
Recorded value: 0 rpm
